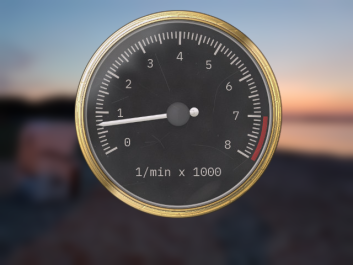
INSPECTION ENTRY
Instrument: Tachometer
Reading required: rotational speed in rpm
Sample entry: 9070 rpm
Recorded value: 700 rpm
